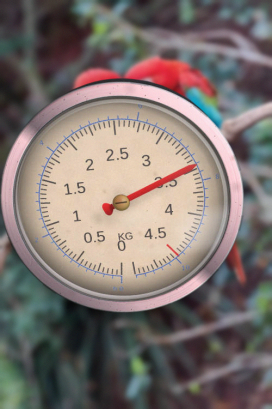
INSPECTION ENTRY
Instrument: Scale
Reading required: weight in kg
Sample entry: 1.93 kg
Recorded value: 3.45 kg
